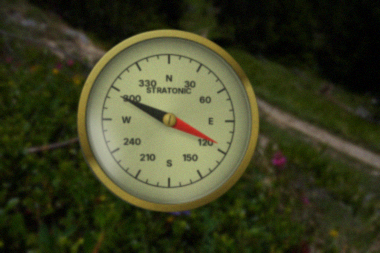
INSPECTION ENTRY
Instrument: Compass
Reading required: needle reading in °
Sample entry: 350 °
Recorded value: 115 °
